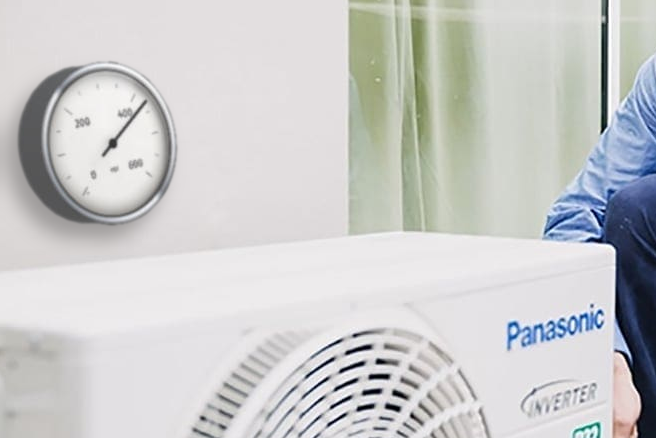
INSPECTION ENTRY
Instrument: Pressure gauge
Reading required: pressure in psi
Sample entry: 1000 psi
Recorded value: 425 psi
